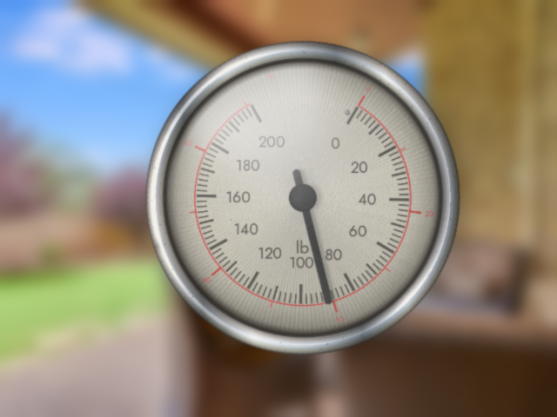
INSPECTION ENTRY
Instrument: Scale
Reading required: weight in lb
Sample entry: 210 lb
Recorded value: 90 lb
